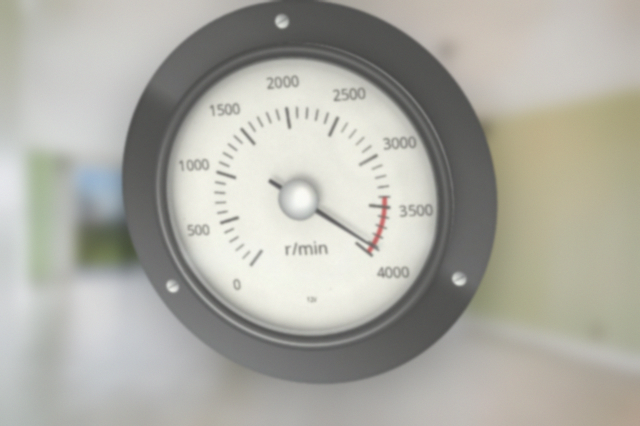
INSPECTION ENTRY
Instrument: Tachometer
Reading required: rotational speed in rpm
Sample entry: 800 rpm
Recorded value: 3900 rpm
